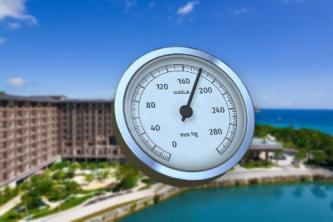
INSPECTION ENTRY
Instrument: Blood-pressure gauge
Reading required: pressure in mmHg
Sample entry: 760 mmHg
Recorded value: 180 mmHg
